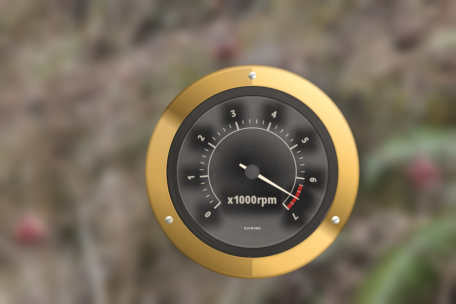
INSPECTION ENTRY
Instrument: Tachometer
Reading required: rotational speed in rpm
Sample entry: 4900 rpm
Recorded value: 6600 rpm
